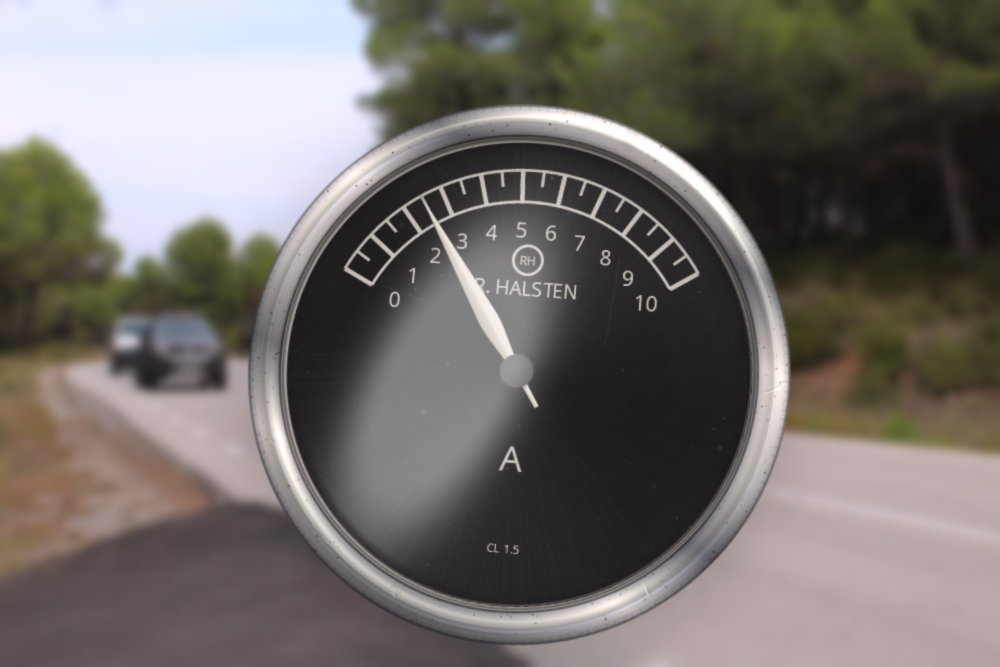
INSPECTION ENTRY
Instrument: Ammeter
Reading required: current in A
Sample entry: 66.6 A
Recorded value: 2.5 A
